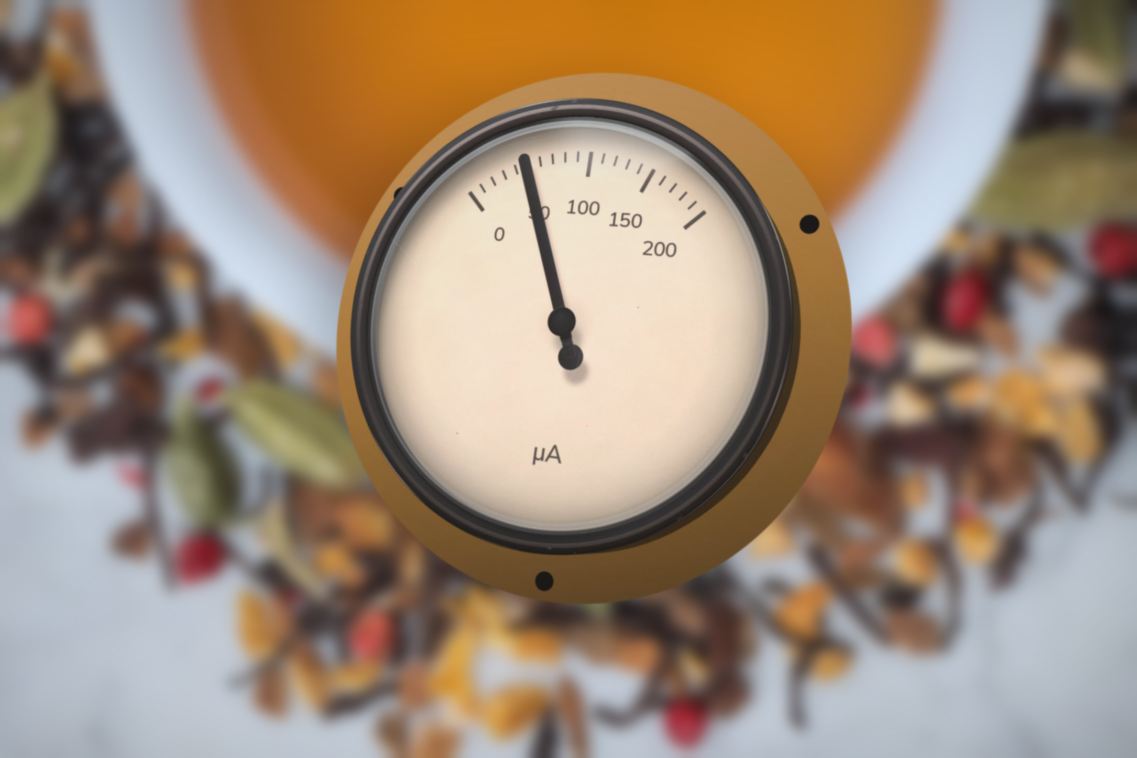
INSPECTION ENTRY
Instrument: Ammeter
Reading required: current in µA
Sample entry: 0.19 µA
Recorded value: 50 µA
